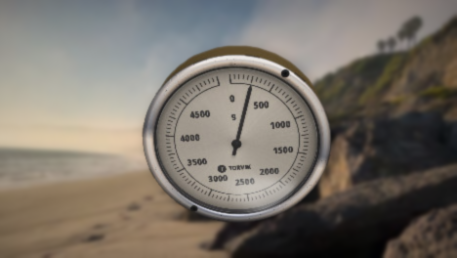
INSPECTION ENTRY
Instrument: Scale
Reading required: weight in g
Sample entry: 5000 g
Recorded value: 250 g
